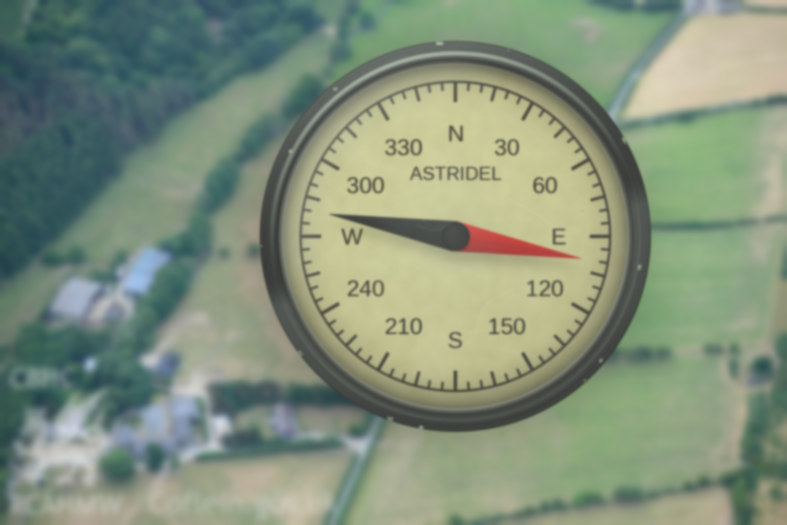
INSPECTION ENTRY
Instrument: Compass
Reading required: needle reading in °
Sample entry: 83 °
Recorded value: 100 °
